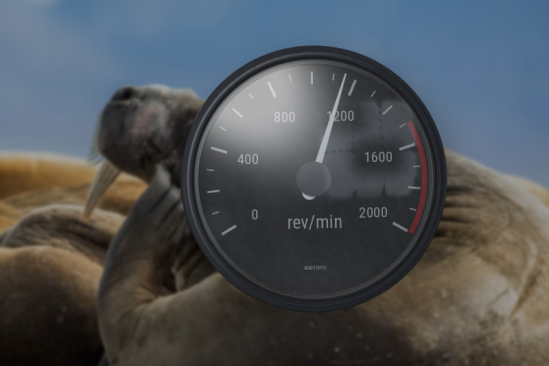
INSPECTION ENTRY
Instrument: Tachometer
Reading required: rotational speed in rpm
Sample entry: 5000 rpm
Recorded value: 1150 rpm
